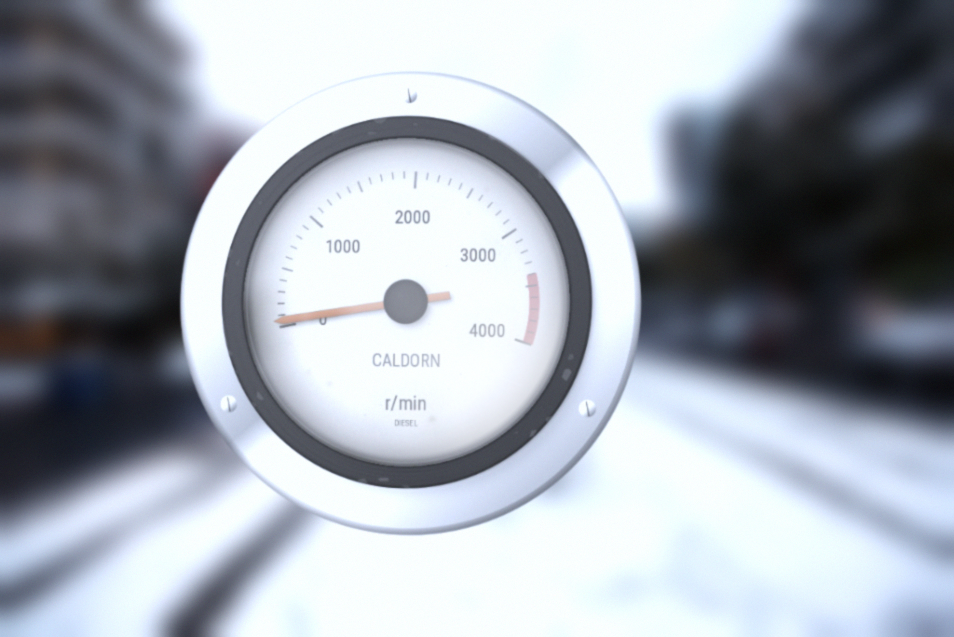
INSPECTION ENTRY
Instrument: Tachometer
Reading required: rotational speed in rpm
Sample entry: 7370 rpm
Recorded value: 50 rpm
